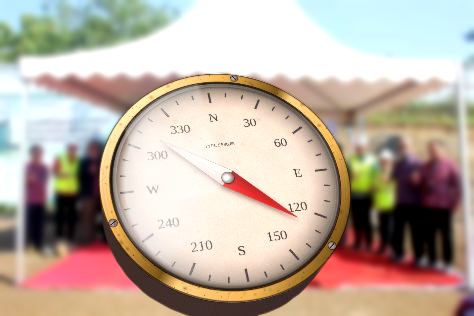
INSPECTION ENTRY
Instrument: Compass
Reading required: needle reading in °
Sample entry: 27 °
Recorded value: 130 °
